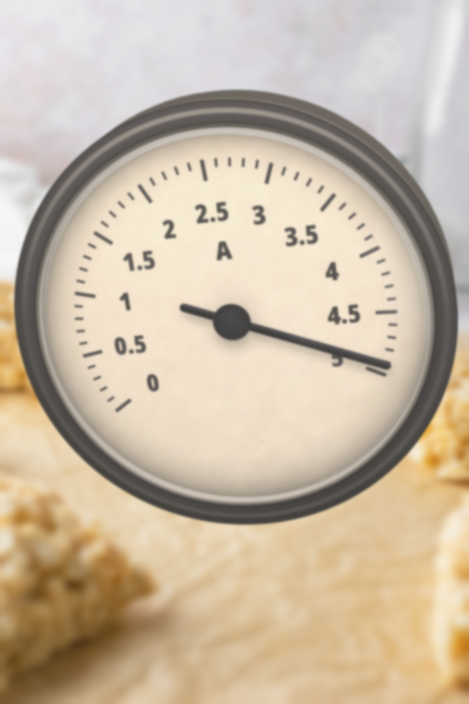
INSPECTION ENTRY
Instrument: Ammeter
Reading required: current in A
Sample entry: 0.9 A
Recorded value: 4.9 A
